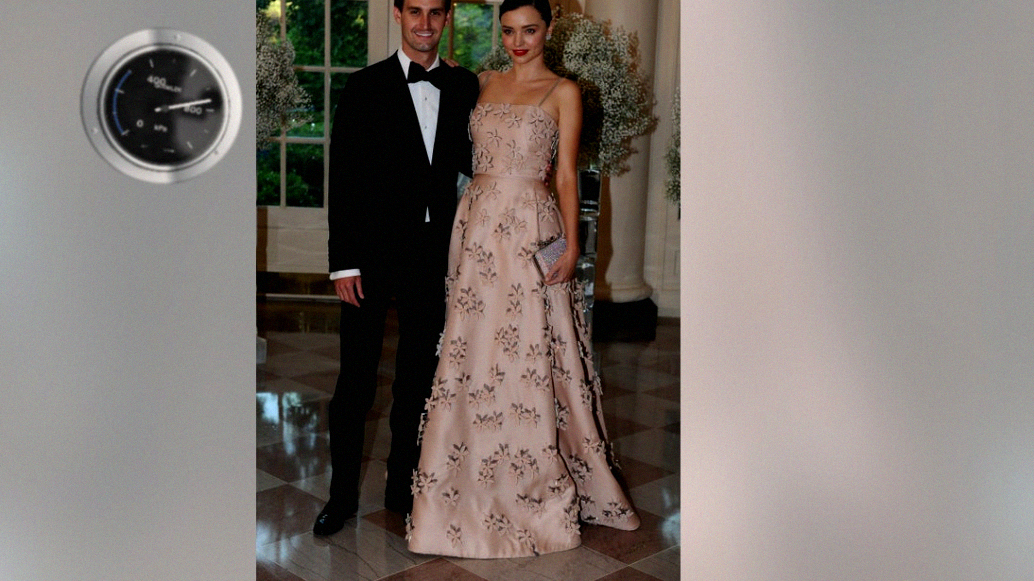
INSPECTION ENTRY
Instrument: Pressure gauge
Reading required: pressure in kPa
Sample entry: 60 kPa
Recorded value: 750 kPa
